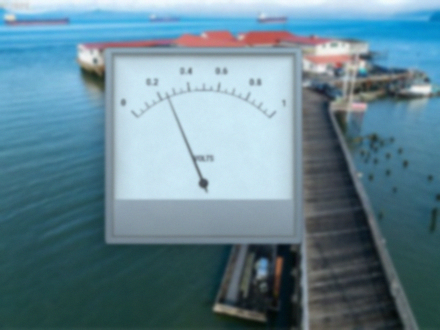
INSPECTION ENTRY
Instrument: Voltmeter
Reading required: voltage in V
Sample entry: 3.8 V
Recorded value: 0.25 V
